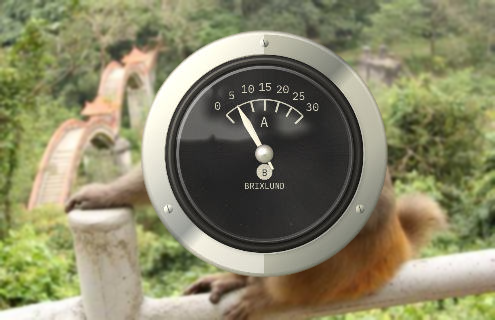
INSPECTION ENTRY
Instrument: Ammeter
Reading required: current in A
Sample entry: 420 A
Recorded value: 5 A
